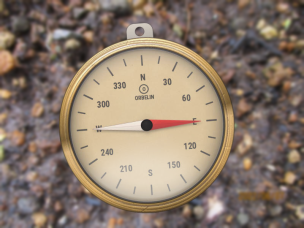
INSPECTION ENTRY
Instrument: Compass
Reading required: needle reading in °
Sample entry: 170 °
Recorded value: 90 °
